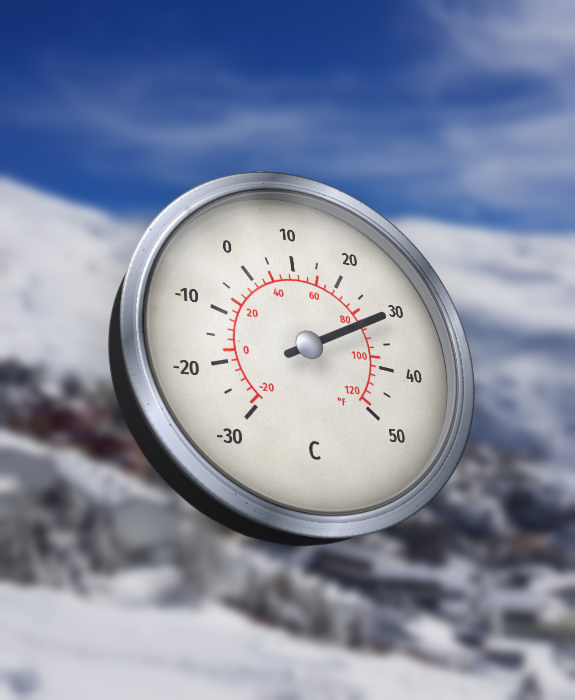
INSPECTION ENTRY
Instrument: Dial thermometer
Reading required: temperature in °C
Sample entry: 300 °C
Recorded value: 30 °C
